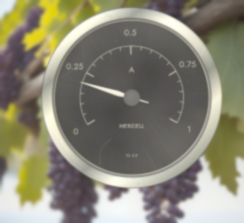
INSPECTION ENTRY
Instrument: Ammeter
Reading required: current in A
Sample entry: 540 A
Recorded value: 0.2 A
